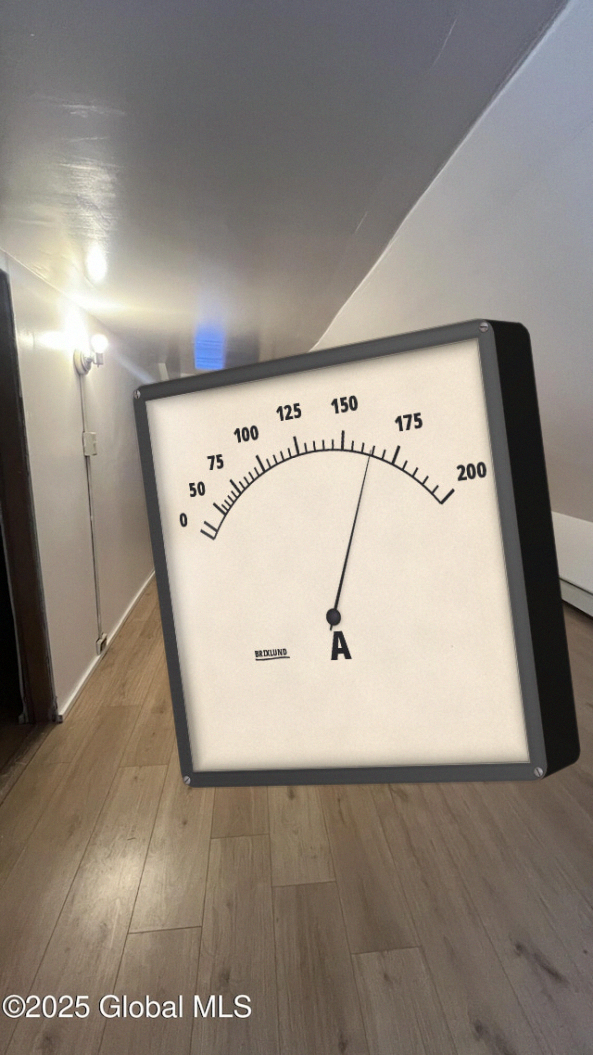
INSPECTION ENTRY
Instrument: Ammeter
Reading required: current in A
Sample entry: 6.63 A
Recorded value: 165 A
